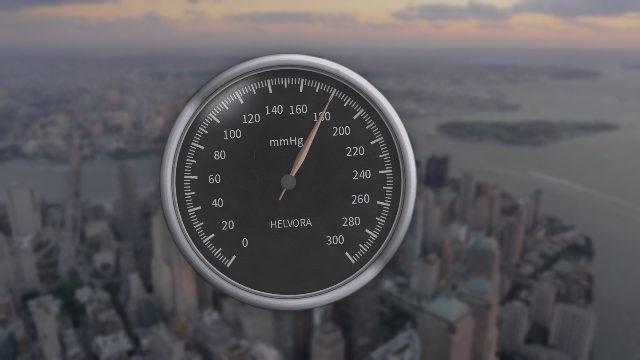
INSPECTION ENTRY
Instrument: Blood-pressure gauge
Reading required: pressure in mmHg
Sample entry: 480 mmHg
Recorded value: 180 mmHg
